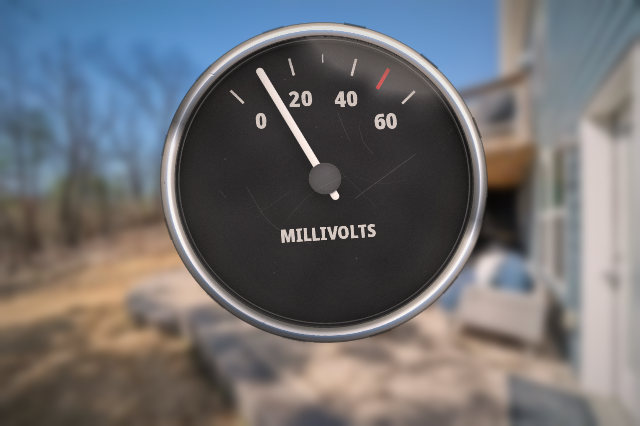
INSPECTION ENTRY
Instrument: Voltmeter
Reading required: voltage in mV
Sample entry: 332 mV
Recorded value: 10 mV
